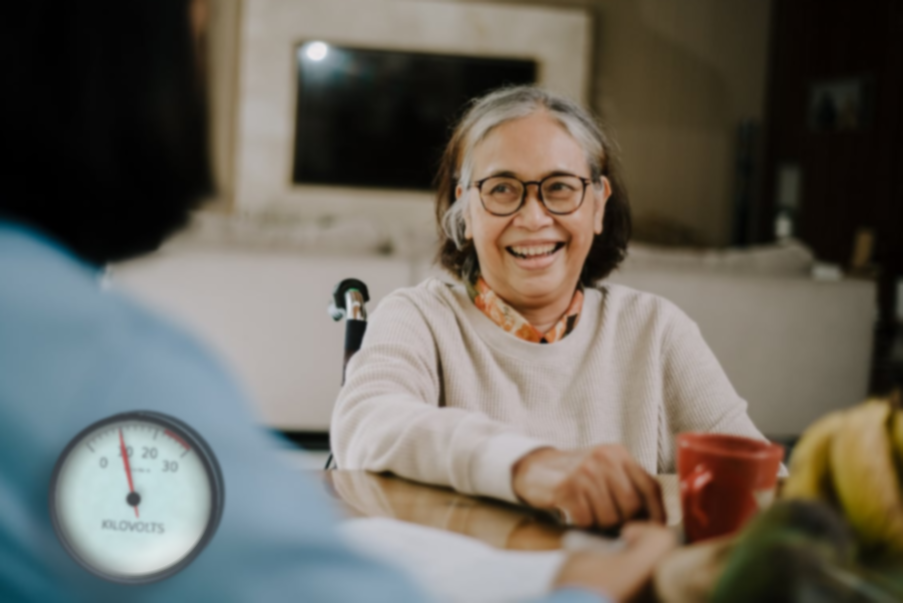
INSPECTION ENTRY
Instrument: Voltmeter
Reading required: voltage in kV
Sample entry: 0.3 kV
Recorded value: 10 kV
